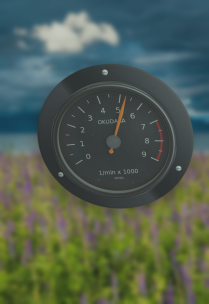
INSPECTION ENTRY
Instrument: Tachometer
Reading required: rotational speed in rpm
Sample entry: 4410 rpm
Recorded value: 5250 rpm
